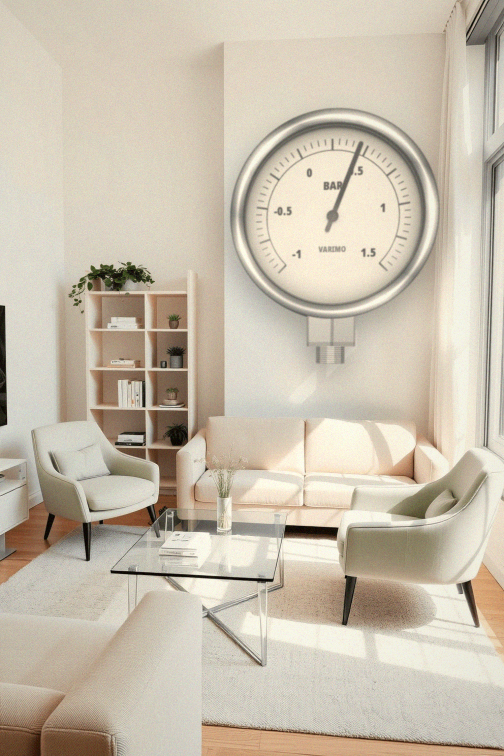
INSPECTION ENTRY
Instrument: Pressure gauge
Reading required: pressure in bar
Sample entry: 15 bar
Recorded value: 0.45 bar
